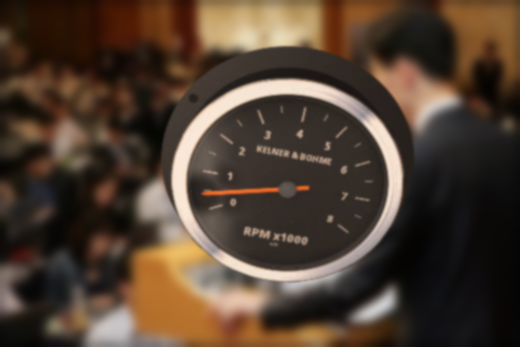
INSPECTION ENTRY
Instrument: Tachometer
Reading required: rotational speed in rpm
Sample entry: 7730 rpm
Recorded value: 500 rpm
